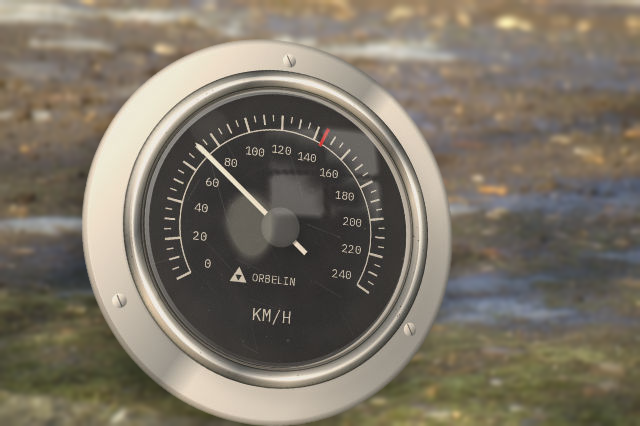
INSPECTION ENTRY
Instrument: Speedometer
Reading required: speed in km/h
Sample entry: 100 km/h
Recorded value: 70 km/h
